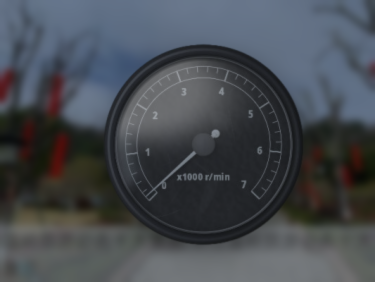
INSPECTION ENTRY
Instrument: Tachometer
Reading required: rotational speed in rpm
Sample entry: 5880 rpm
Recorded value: 100 rpm
